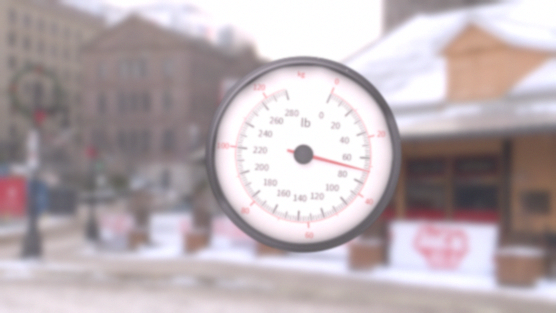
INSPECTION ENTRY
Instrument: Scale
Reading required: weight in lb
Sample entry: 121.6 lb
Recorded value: 70 lb
